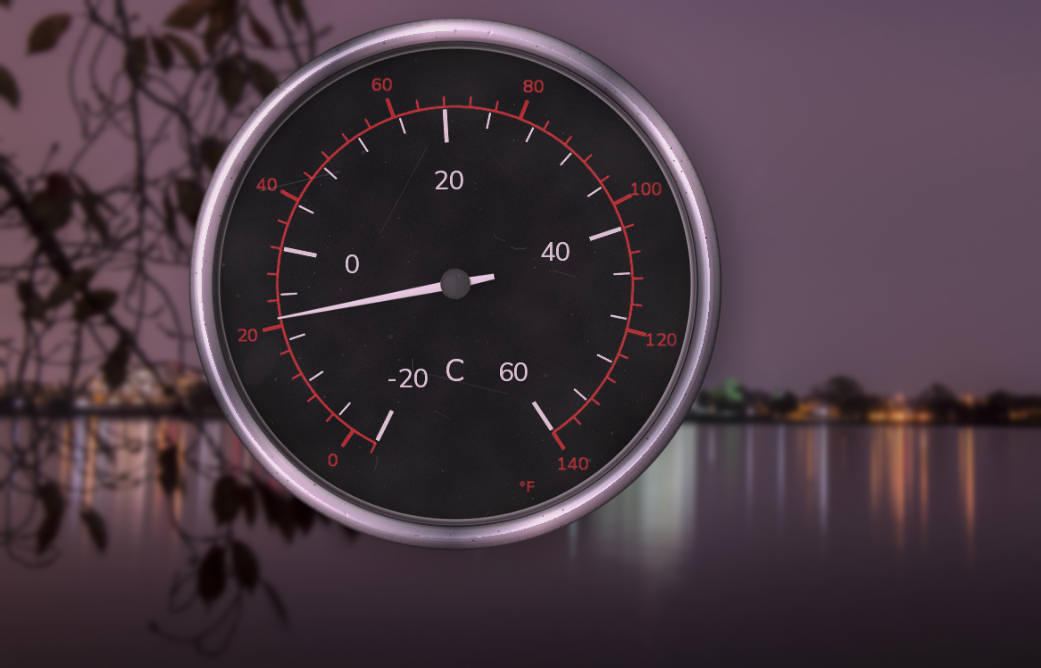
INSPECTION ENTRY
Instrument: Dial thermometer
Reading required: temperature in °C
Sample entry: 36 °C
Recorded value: -6 °C
